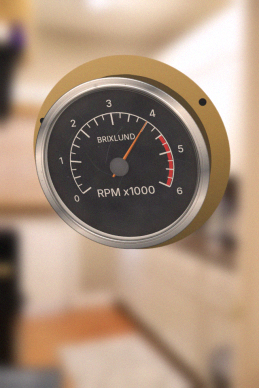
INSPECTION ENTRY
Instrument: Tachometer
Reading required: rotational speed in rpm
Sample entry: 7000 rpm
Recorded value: 4000 rpm
